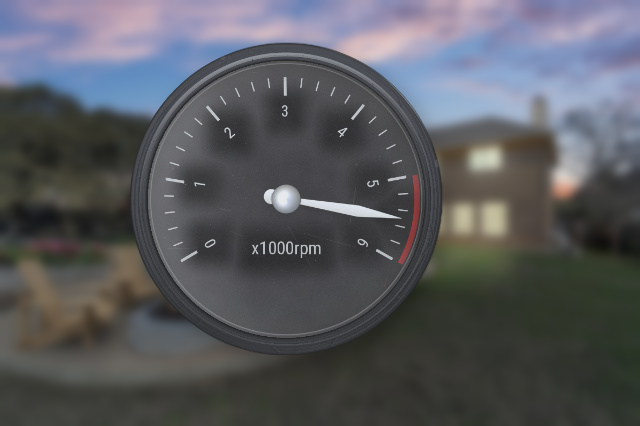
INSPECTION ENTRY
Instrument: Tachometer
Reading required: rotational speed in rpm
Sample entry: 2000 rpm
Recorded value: 5500 rpm
